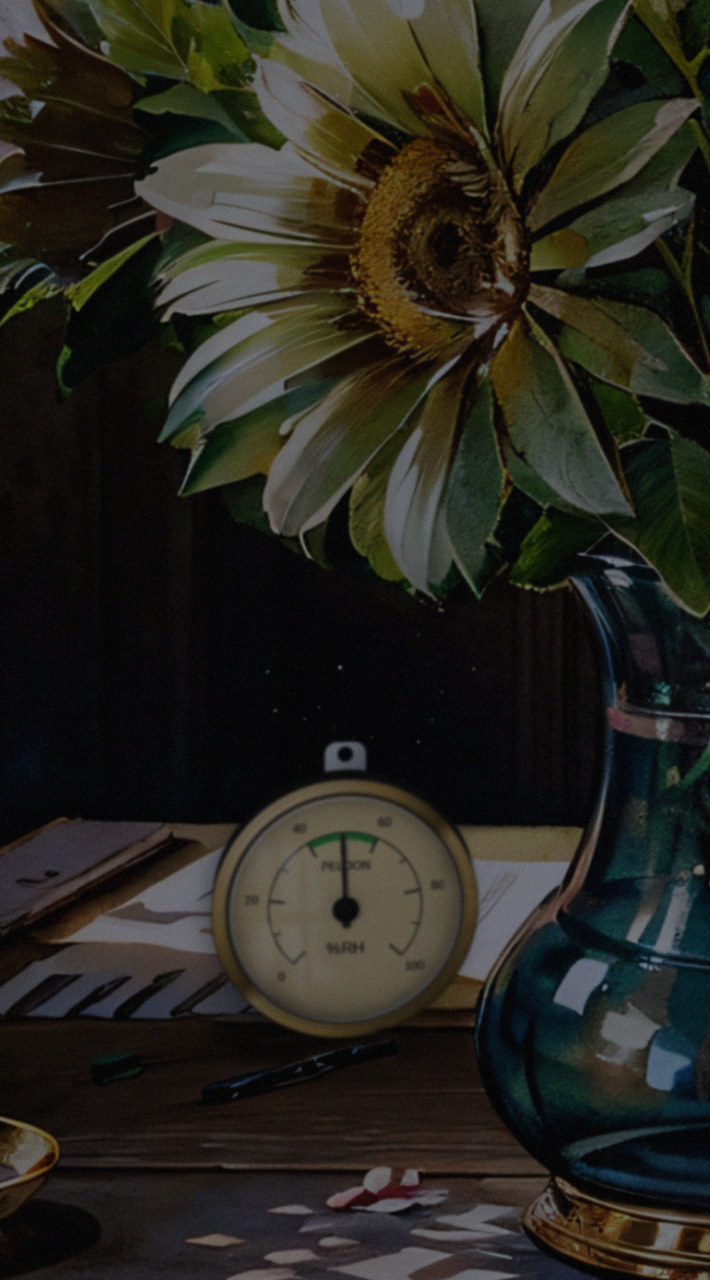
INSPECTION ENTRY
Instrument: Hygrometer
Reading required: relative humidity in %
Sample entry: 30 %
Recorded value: 50 %
